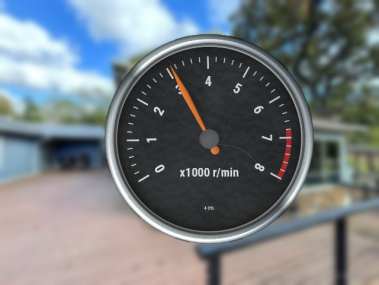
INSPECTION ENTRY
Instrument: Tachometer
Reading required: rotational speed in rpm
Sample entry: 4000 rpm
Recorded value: 3100 rpm
